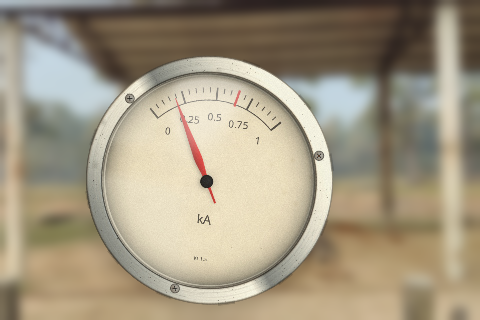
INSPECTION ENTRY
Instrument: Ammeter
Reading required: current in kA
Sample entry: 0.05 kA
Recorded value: 0.2 kA
